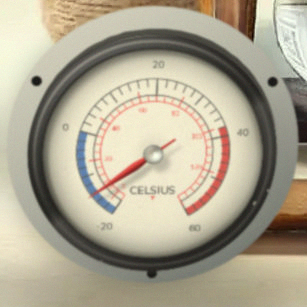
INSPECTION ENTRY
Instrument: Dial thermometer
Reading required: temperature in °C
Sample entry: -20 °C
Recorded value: -14 °C
